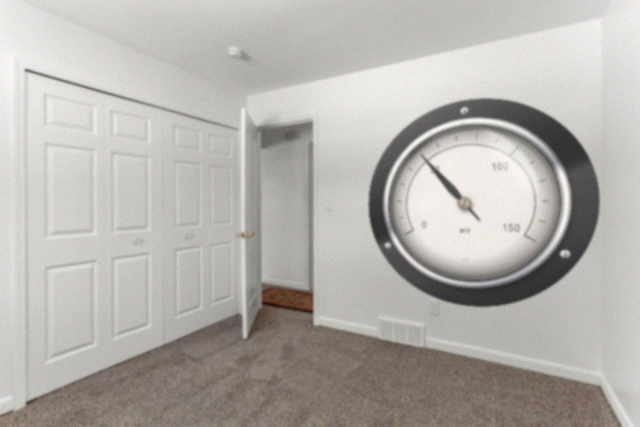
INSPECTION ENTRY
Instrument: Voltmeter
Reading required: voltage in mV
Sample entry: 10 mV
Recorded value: 50 mV
